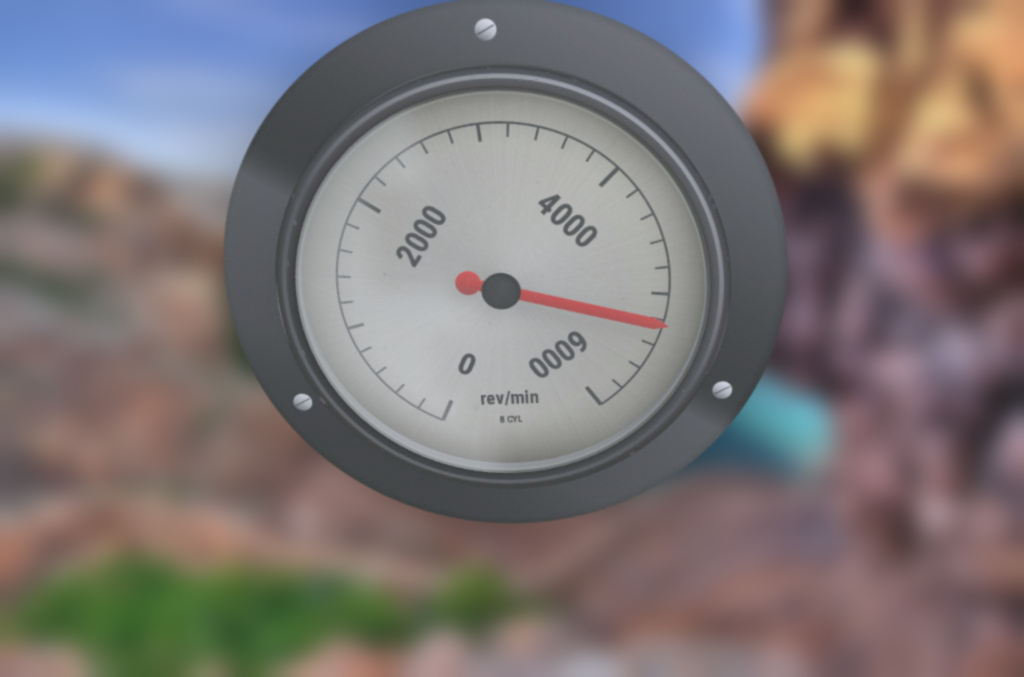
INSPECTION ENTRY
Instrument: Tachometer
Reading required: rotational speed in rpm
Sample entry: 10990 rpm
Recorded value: 5200 rpm
